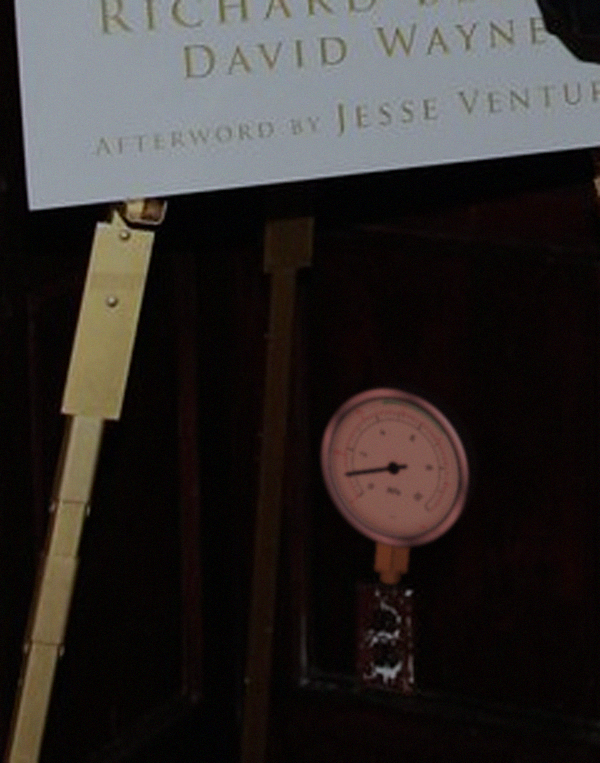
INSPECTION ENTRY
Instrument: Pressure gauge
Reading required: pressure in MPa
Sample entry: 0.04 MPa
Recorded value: 1 MPa
